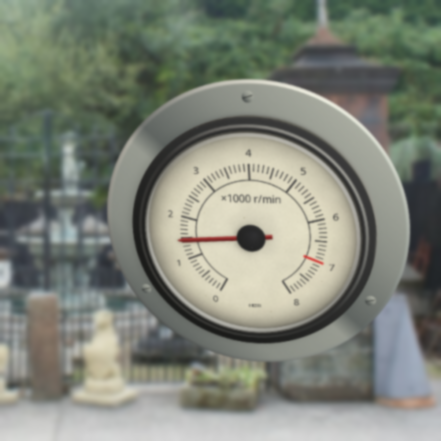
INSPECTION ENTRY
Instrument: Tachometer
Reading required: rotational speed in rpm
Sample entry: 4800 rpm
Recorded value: 1500 rpm
